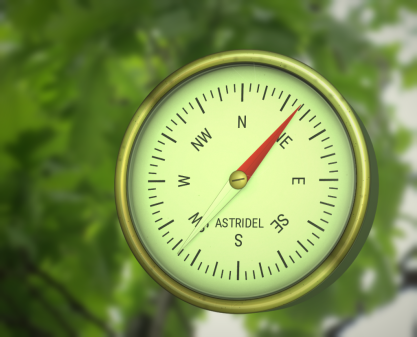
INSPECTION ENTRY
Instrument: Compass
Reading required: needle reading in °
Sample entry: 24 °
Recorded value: 40 °
